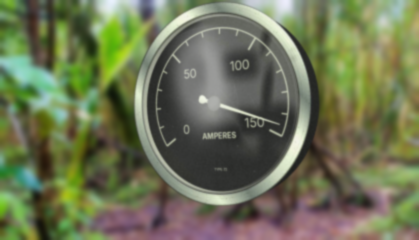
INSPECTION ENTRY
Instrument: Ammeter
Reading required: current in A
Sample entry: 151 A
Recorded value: 145 A
